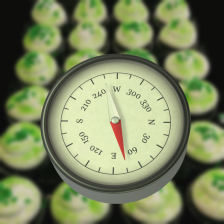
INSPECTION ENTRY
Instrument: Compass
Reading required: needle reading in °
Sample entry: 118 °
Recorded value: 75 °
